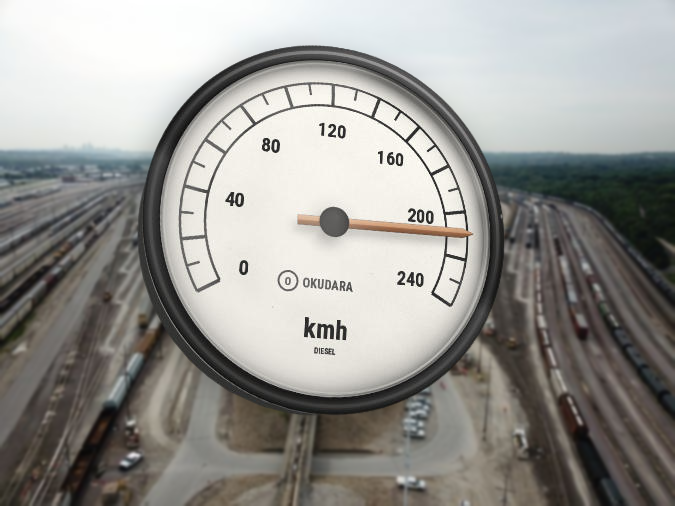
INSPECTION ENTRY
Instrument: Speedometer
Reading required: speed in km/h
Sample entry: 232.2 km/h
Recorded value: 210 km/h
